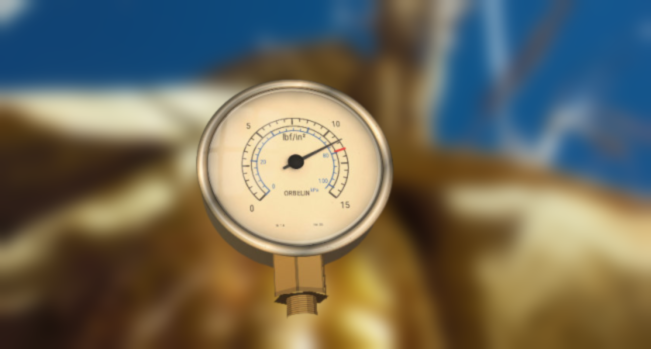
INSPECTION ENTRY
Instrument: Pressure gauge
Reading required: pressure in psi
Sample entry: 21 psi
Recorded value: 11 psi
